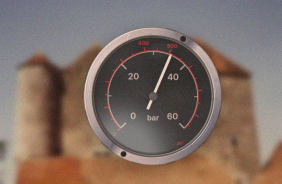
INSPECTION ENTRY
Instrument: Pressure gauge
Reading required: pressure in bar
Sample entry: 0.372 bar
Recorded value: 35 bar
